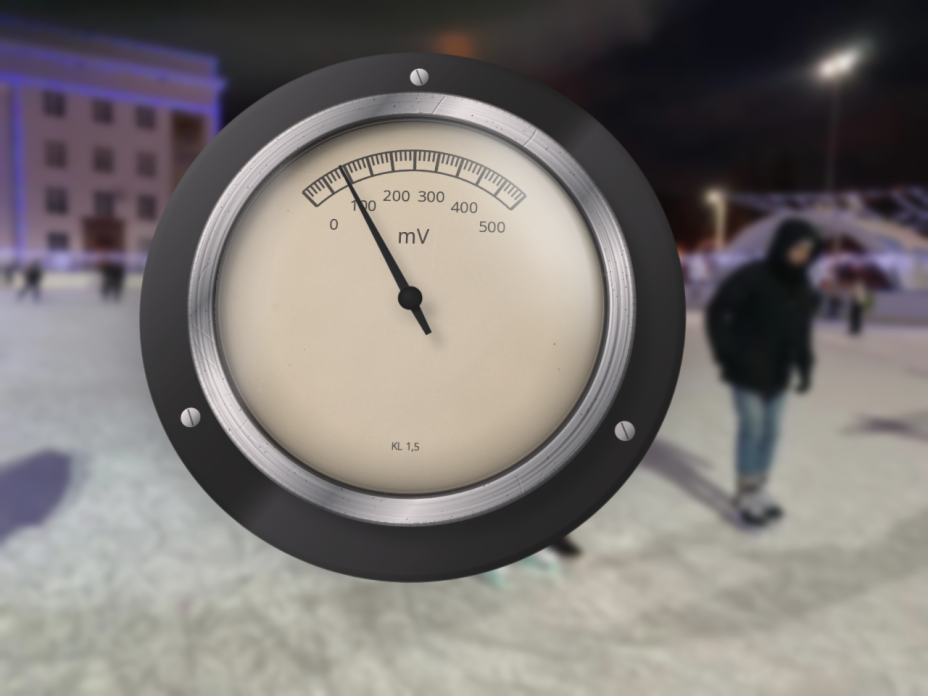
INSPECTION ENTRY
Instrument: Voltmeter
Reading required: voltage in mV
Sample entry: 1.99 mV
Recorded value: 90 mV
